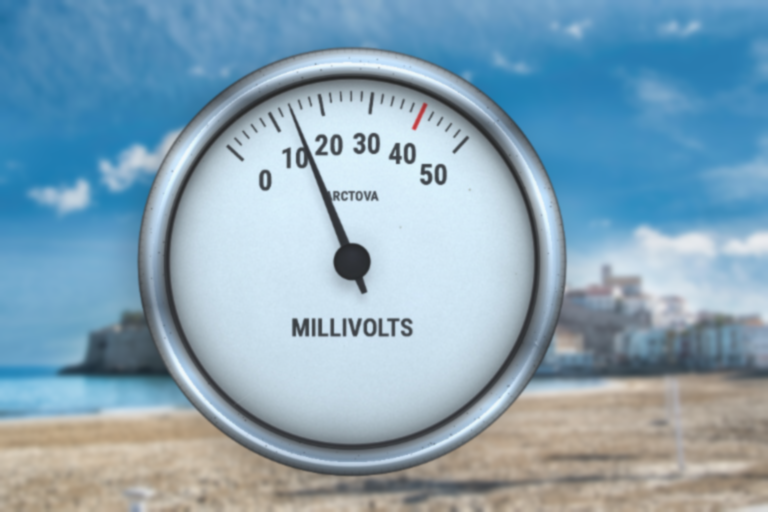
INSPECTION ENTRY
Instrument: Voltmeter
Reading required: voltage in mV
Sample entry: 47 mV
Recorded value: 14 mV
